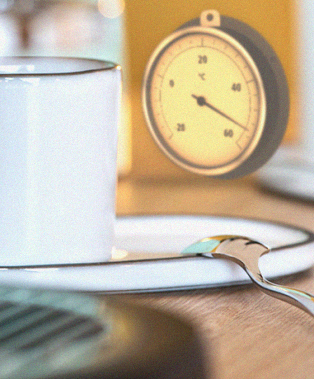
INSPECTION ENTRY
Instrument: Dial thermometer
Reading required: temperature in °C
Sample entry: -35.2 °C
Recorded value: 54 °C
